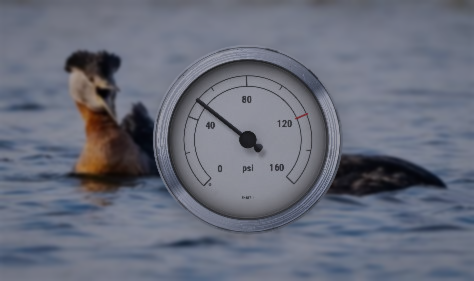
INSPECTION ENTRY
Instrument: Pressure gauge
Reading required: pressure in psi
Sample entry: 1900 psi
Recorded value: 50 psi
